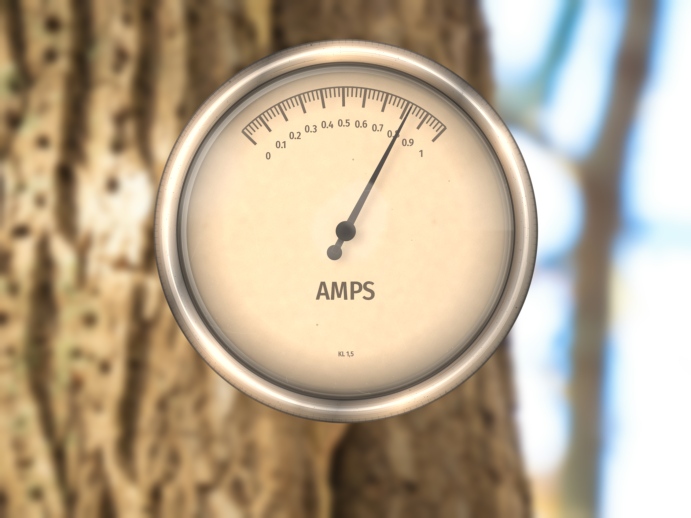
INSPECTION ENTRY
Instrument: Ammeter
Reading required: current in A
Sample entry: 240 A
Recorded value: 0.82 A
